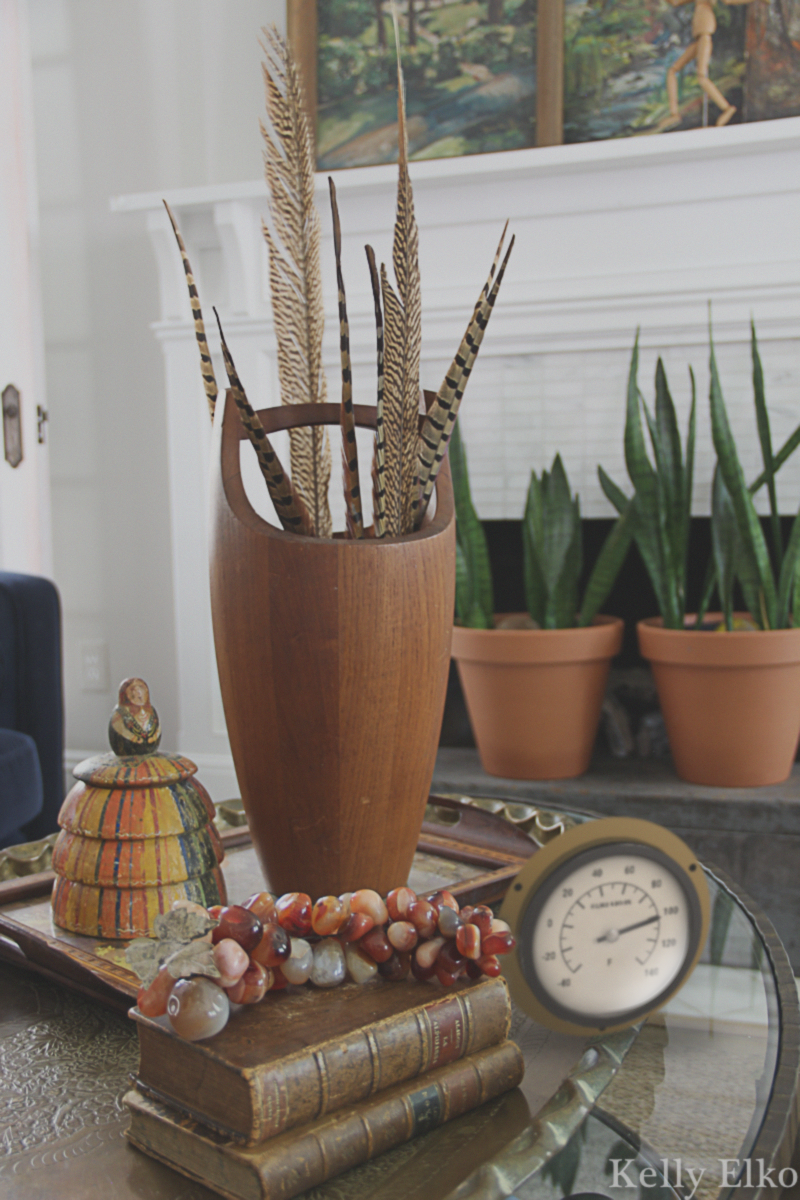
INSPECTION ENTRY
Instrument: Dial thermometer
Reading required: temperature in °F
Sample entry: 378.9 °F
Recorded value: 100 °F
